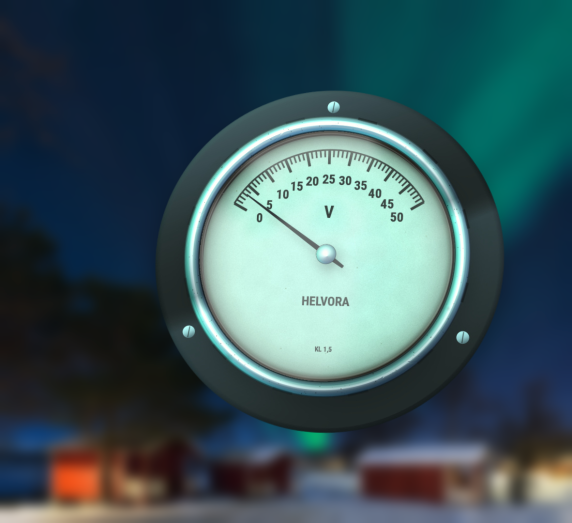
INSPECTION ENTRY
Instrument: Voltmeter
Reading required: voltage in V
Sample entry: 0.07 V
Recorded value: 3 V
